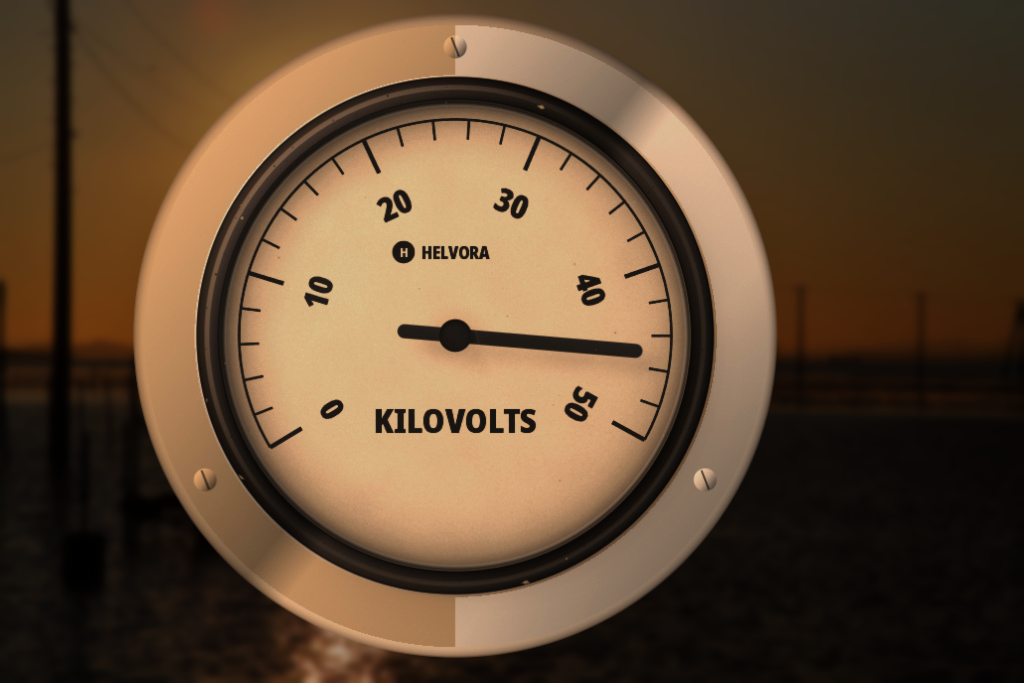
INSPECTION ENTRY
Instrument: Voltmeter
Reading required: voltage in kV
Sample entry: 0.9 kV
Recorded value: 45 kV
